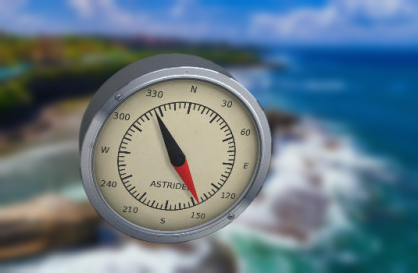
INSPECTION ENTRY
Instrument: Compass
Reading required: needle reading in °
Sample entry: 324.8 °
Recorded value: 145 °
